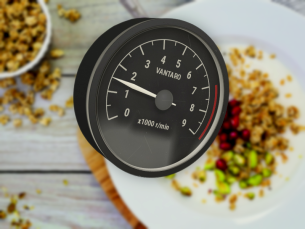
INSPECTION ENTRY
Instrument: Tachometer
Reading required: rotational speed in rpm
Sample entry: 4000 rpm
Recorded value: 1500 rpm
